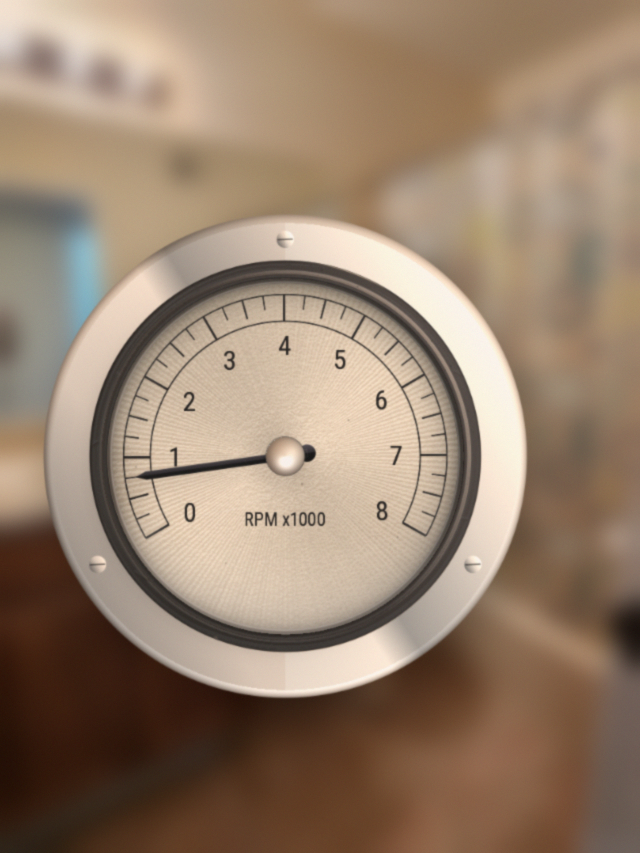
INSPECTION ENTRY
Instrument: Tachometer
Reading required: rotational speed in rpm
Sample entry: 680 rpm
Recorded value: 750 rpm
